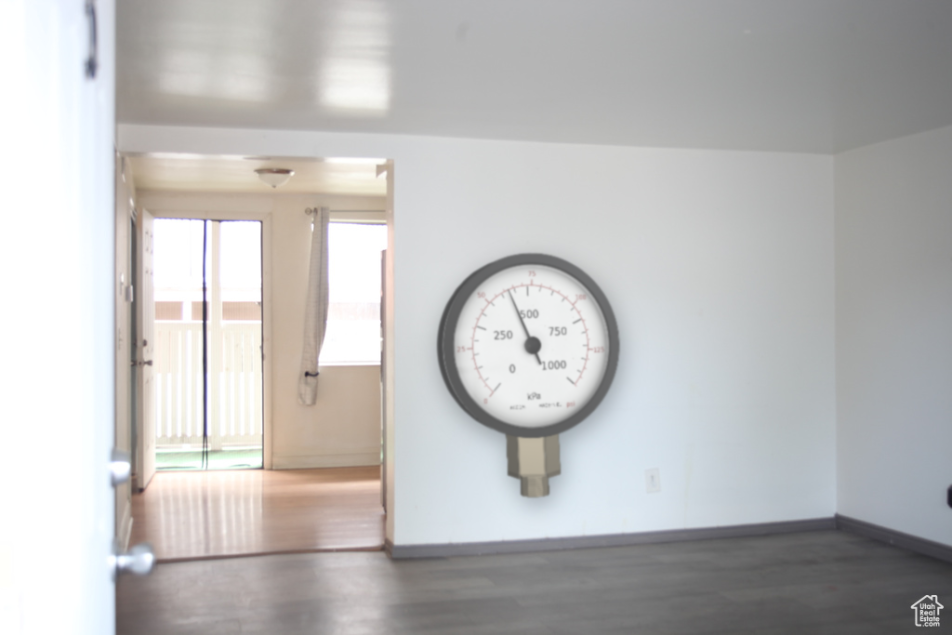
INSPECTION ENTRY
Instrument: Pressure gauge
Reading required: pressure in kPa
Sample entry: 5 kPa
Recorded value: 425 kPa
